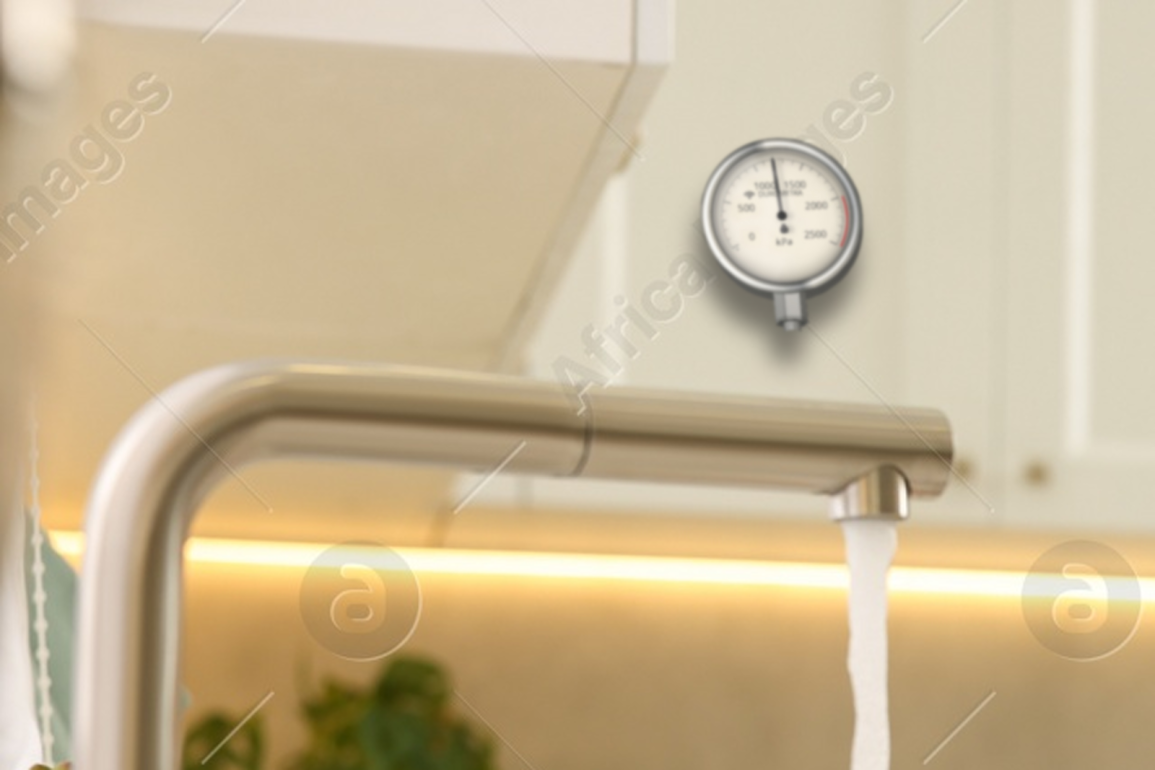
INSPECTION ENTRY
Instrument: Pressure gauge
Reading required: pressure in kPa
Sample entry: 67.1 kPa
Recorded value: 1200 kPa
